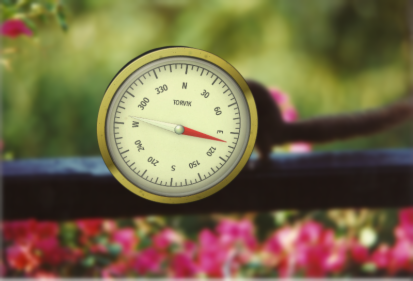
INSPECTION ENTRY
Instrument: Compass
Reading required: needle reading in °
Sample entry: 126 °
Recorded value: 100 °
